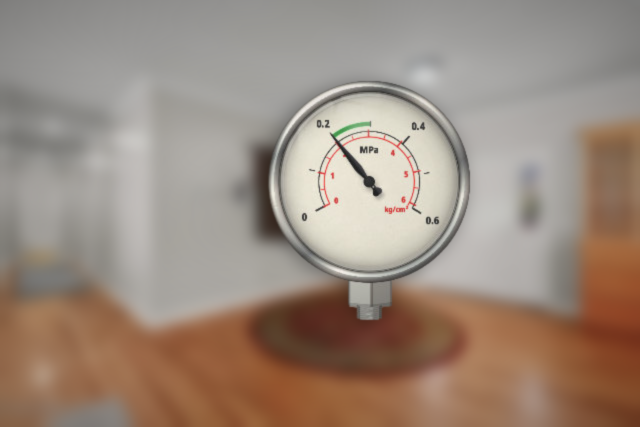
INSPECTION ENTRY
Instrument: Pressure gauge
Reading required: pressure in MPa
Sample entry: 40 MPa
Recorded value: 0.2 MPa
